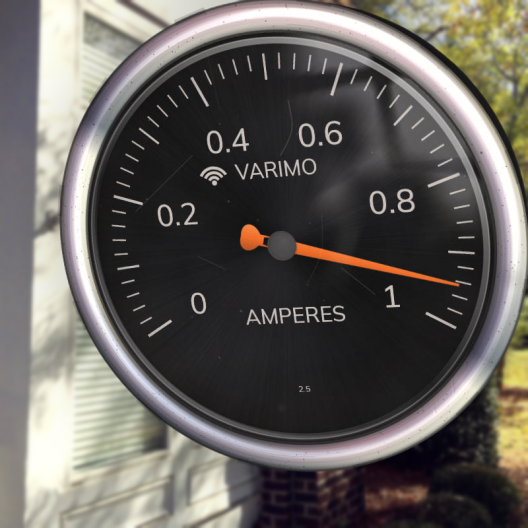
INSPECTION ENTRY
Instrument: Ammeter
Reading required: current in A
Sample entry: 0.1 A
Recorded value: 0.94 A
